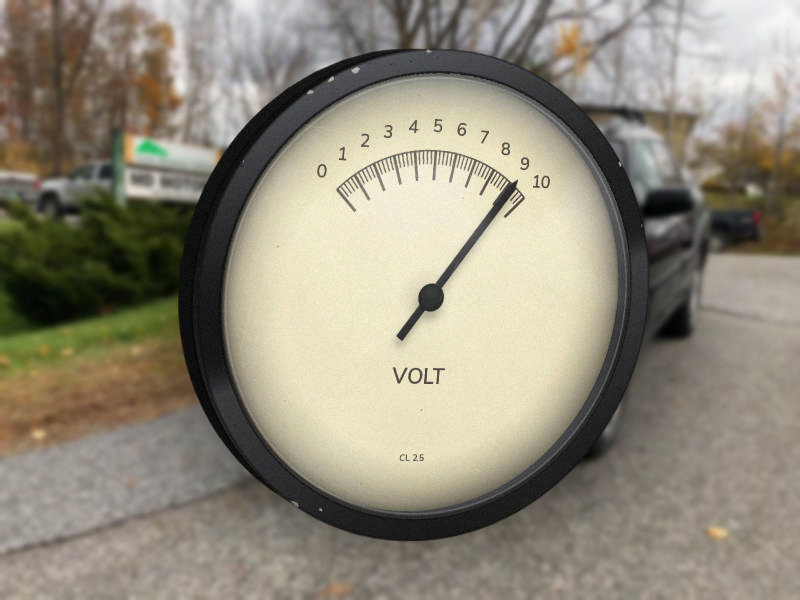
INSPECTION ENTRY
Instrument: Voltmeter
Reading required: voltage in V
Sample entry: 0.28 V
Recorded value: 9 V
